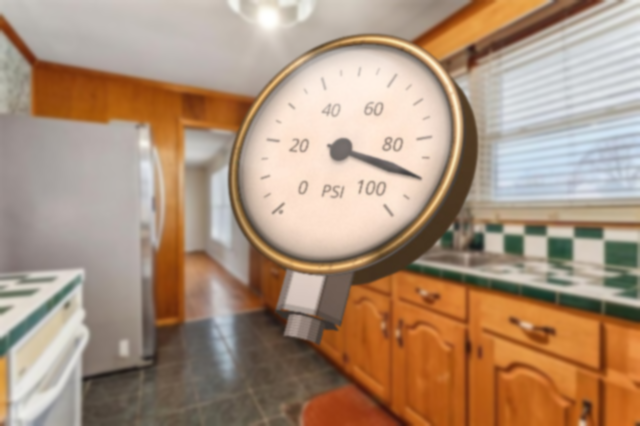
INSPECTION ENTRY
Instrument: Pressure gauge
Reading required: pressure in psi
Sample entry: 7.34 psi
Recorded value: 90 psi
